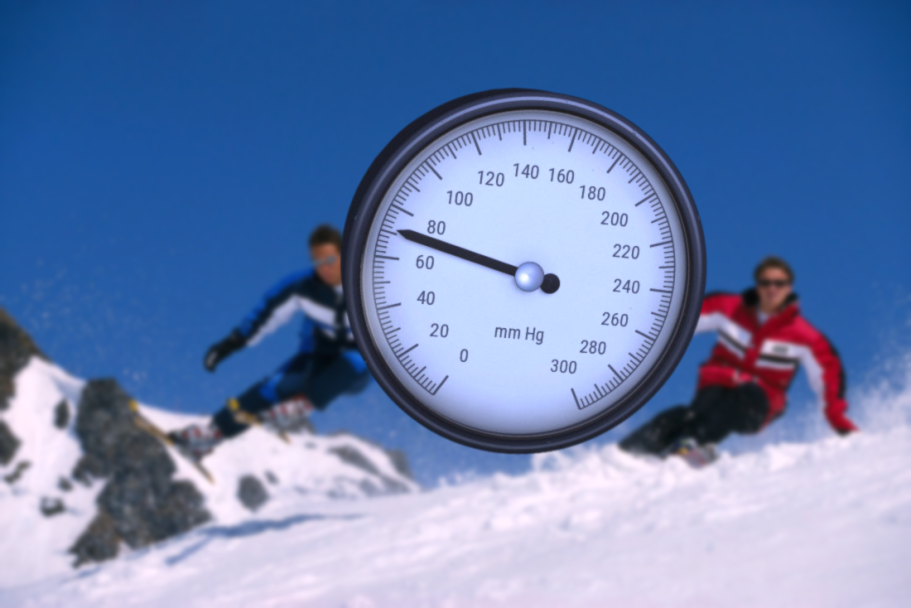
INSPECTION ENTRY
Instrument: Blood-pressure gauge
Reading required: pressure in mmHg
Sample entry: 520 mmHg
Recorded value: 72 mmHg
